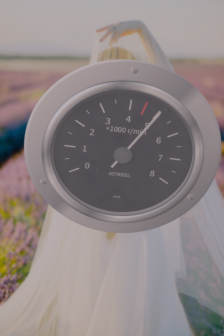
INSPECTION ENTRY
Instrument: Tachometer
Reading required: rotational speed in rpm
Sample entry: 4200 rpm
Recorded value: 5000 rpm
